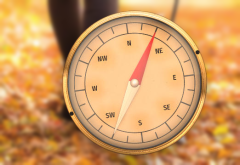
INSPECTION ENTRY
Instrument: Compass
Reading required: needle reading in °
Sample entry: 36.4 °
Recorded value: 30 °
